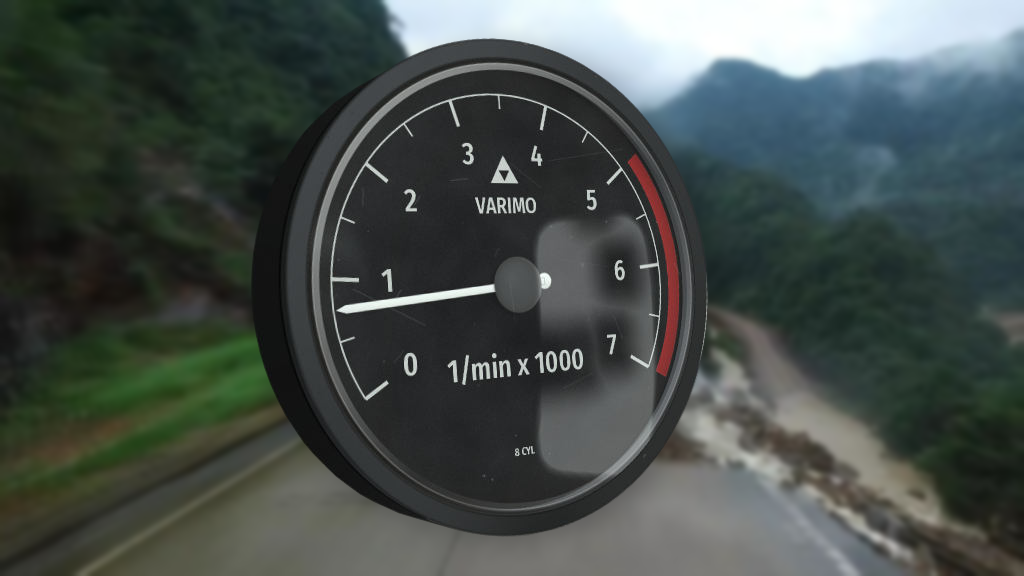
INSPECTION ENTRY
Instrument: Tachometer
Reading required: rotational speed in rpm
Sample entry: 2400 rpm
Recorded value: 750 rpm
